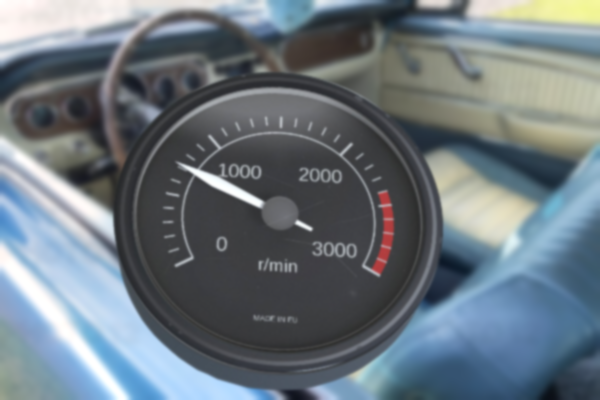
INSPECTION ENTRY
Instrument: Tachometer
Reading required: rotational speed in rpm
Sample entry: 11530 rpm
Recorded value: 700 rpm
